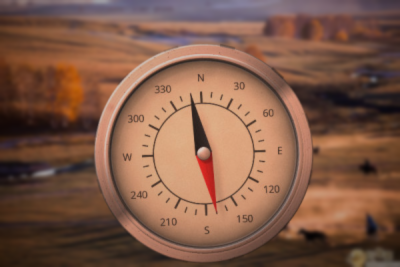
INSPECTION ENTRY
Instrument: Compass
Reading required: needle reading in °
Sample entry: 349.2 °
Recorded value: 170 °
